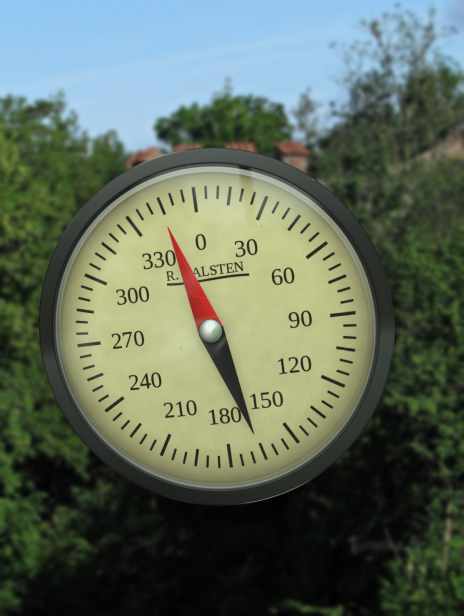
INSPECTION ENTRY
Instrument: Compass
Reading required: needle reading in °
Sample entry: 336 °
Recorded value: 345 °
